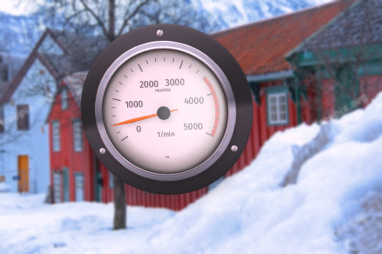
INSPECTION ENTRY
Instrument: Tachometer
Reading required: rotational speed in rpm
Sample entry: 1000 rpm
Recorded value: 400 rpm
